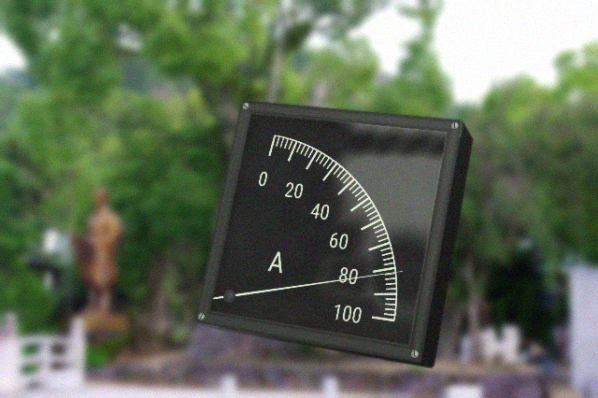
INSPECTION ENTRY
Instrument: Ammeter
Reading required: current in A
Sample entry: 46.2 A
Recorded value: 82 A
